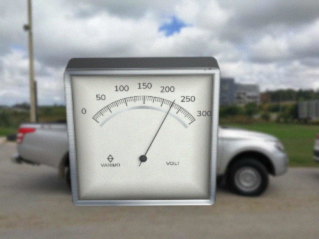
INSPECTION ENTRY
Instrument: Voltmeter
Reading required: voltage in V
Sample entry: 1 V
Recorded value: 225 V
